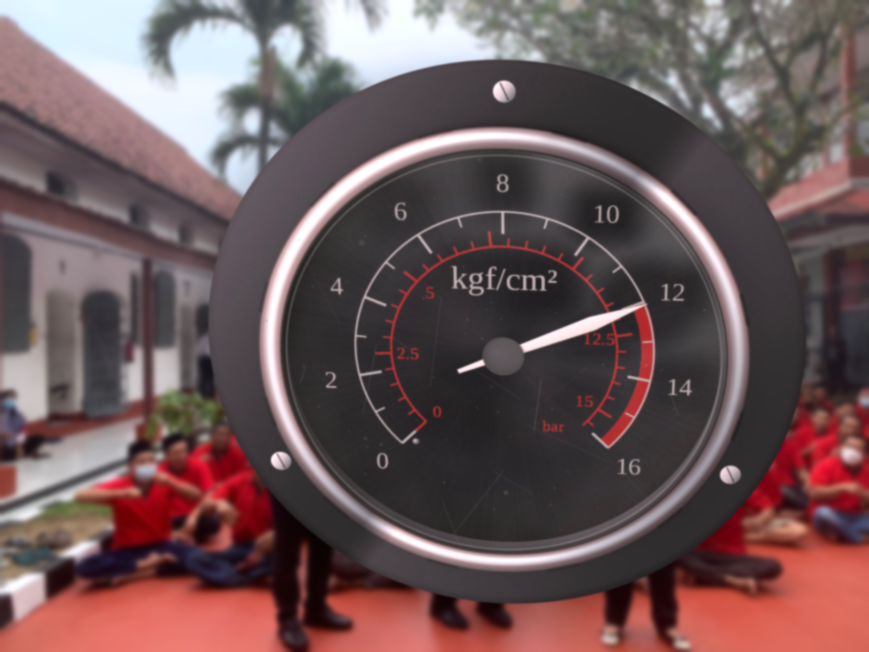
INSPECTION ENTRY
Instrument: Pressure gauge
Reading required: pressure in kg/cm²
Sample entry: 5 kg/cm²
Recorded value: 12 kg/cm²
